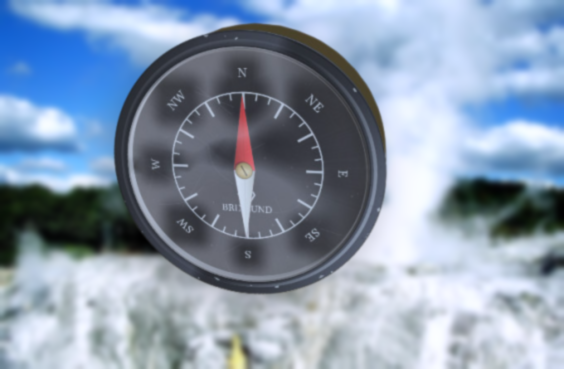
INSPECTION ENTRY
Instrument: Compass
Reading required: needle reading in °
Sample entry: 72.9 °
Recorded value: 0 °
